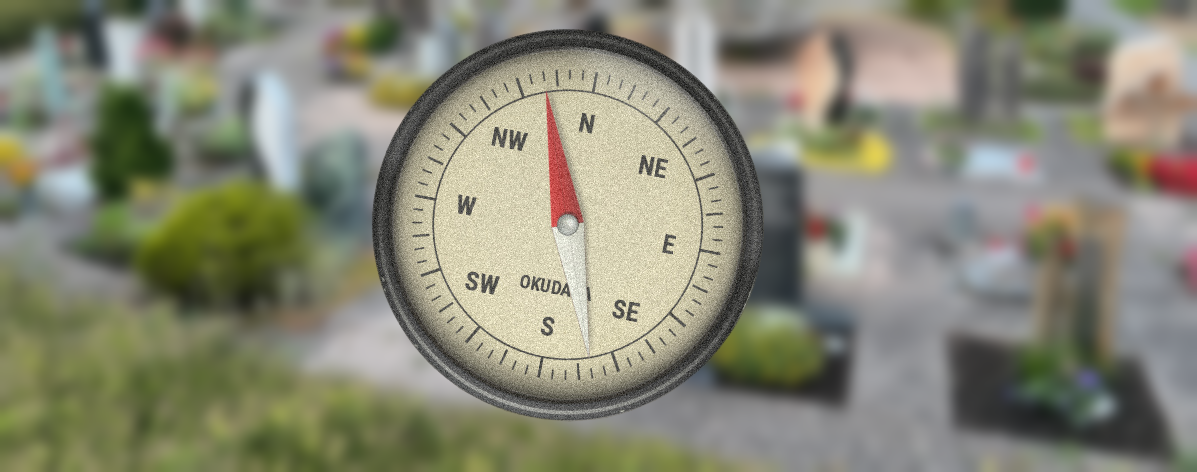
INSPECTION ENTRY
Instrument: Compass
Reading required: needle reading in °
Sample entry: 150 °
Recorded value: 340 °
